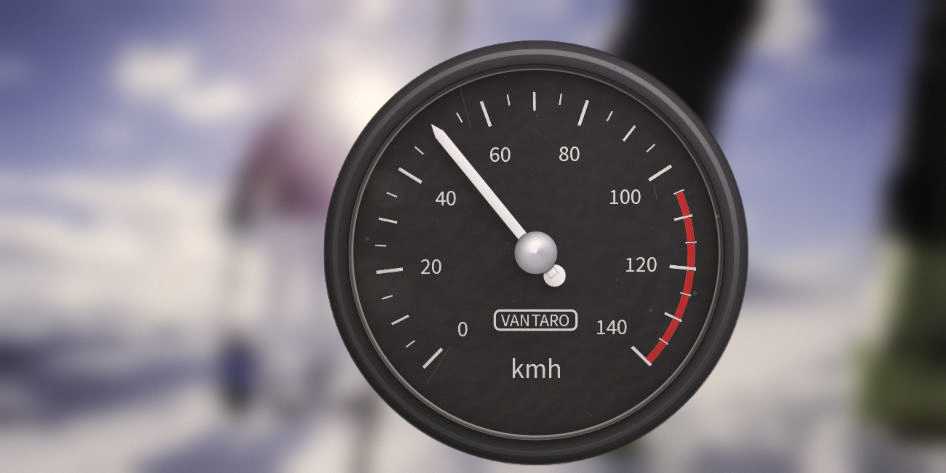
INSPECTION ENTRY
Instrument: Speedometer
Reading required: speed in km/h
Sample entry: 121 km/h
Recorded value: 50 km/h
